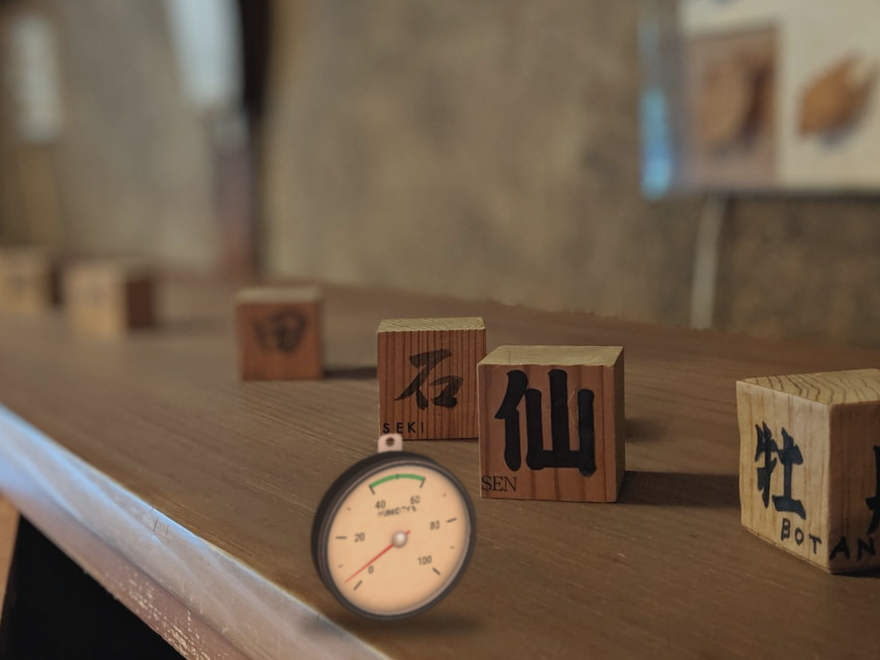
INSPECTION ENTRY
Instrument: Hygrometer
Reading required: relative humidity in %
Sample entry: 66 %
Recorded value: 5 %
